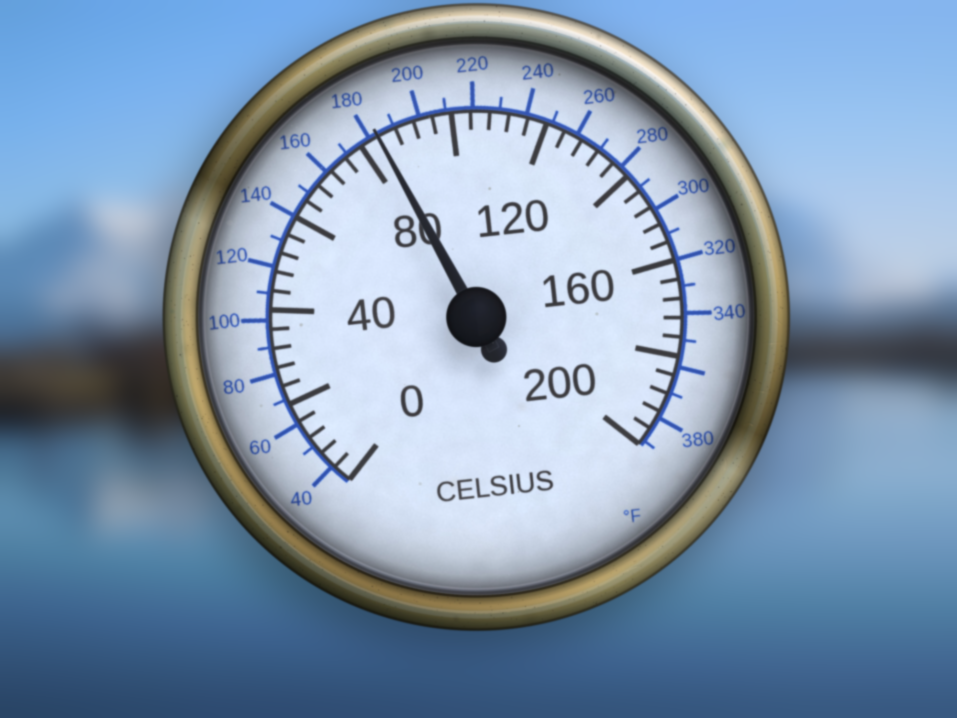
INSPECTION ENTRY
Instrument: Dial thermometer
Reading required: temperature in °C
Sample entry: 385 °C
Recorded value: 84 °C
